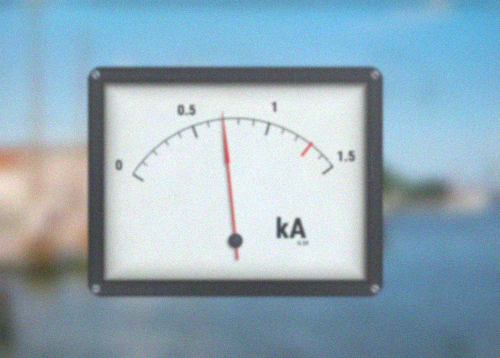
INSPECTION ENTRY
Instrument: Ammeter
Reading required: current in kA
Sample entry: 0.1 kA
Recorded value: 0.7 kA
